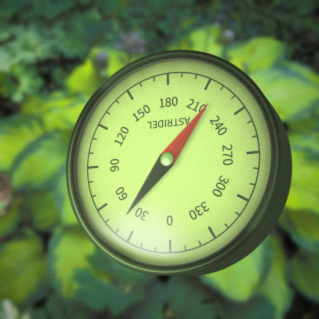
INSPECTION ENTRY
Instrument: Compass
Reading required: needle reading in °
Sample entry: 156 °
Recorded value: 220 °
